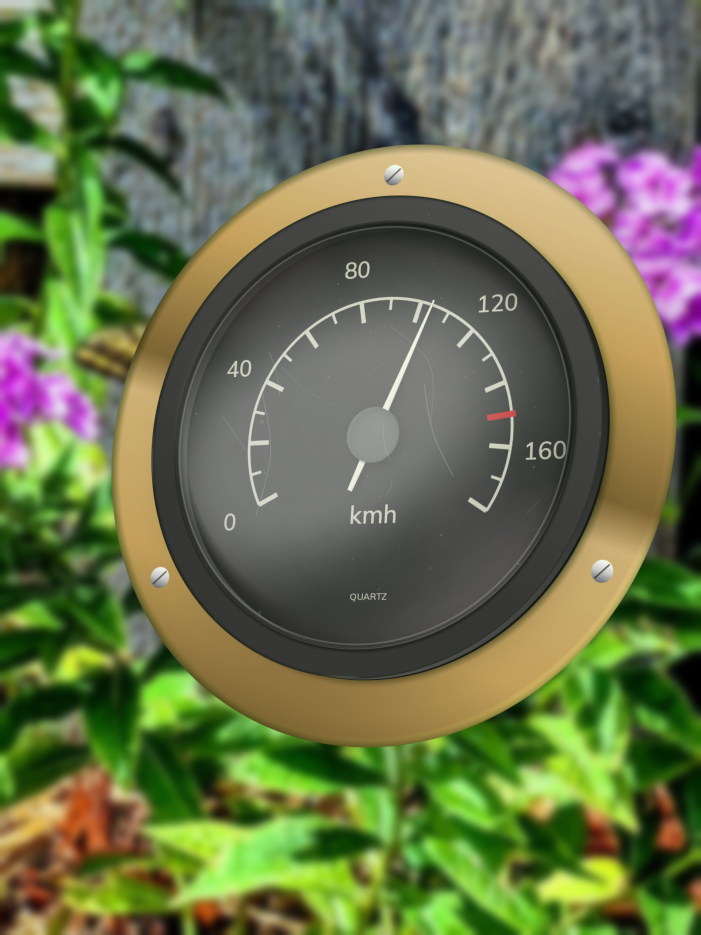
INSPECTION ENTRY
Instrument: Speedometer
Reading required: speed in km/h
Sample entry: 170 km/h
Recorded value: 105 km/h
